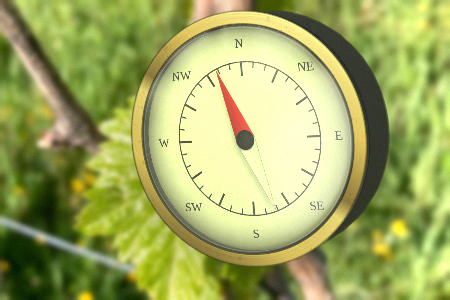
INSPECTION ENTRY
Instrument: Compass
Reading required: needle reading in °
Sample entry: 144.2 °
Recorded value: 340 °
